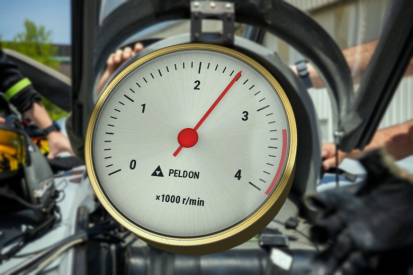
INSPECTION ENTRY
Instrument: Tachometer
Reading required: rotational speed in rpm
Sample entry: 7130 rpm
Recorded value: 2500 rpm
